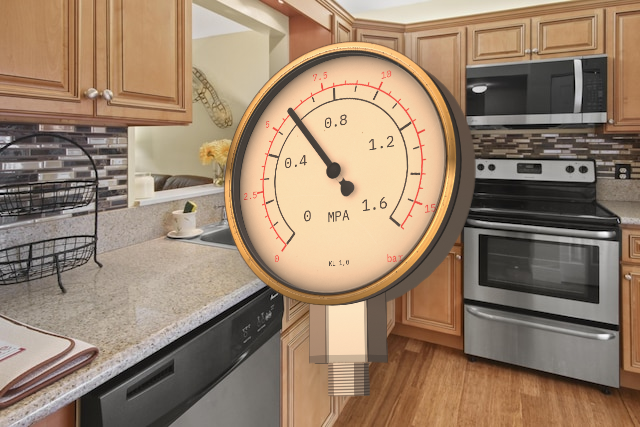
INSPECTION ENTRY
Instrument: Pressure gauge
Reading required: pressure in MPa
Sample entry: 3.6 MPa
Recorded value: 0.6 MPa
